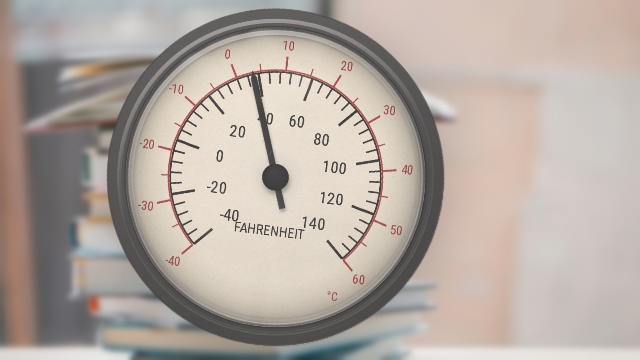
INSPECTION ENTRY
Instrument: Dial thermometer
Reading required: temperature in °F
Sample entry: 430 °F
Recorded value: 38 °F
